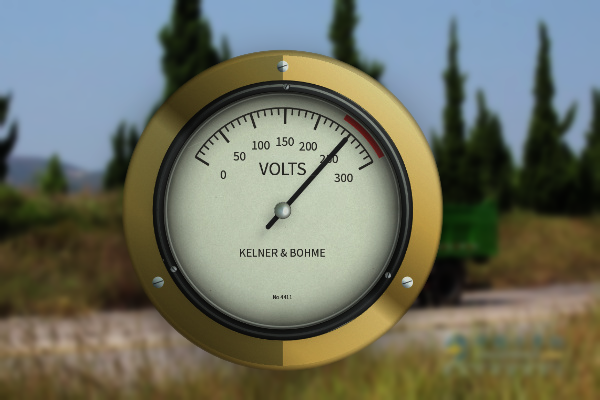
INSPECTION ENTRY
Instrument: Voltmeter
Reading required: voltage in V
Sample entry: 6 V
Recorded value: 250 V
